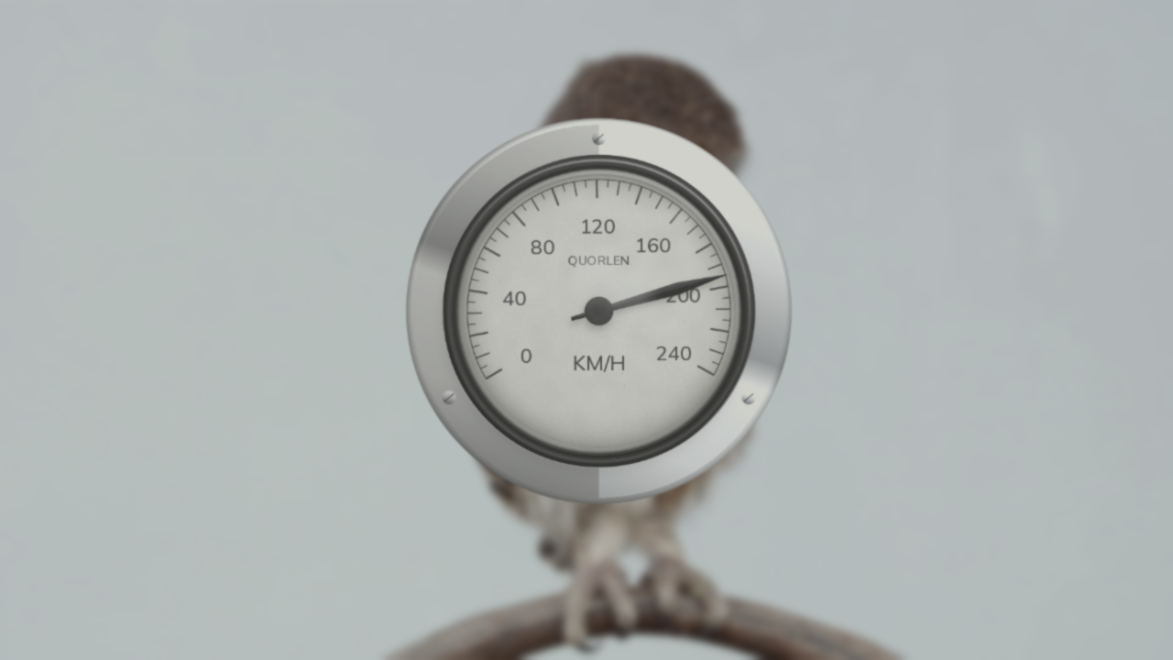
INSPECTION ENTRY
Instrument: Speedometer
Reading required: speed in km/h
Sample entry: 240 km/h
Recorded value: 195 km/h
